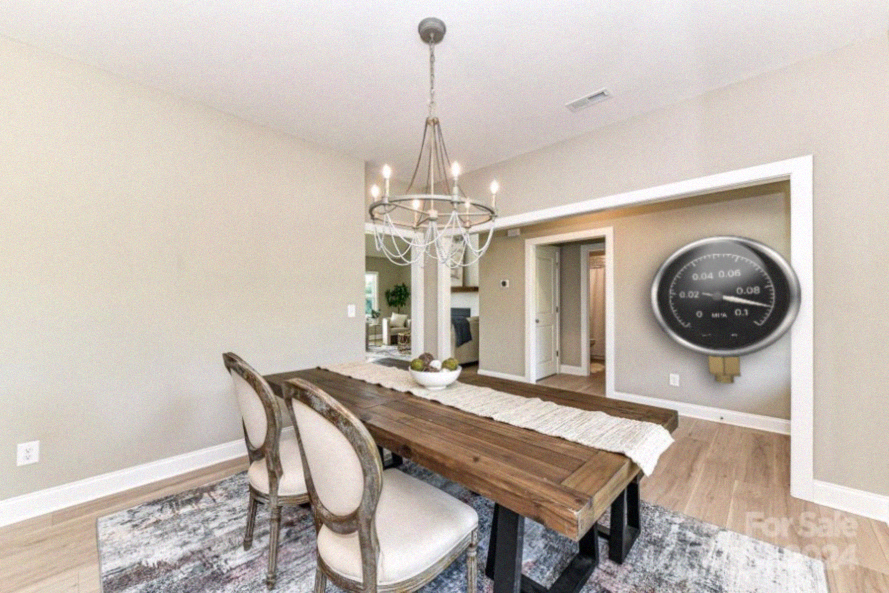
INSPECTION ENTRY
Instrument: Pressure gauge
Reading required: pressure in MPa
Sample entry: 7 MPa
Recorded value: 0.09 MPa
